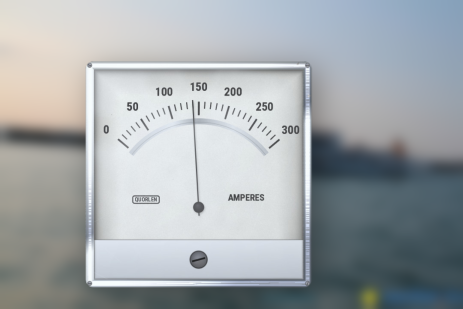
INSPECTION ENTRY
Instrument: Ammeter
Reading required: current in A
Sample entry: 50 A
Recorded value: 140 A
